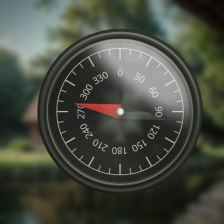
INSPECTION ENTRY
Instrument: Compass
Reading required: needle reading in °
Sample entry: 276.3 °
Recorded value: 280 °
